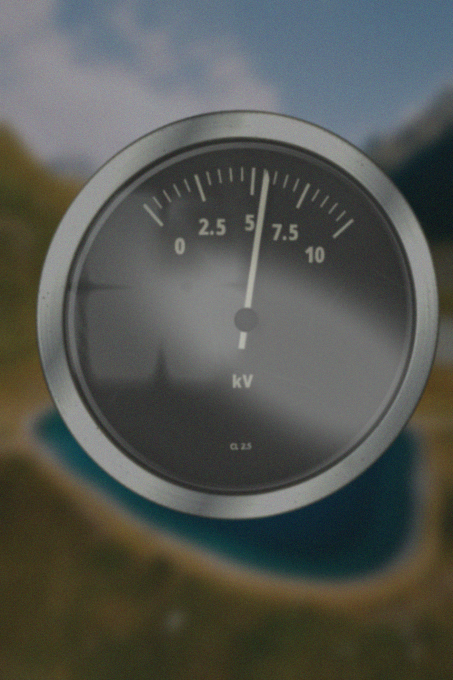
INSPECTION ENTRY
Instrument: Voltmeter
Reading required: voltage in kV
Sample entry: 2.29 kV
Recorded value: 5.5 kV
